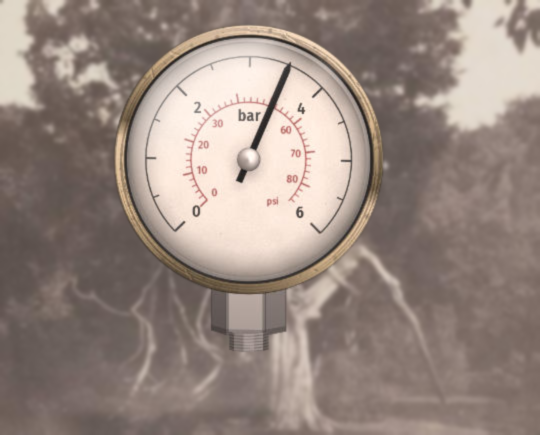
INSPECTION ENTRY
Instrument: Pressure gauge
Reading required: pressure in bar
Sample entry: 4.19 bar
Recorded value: 3.5 bar
